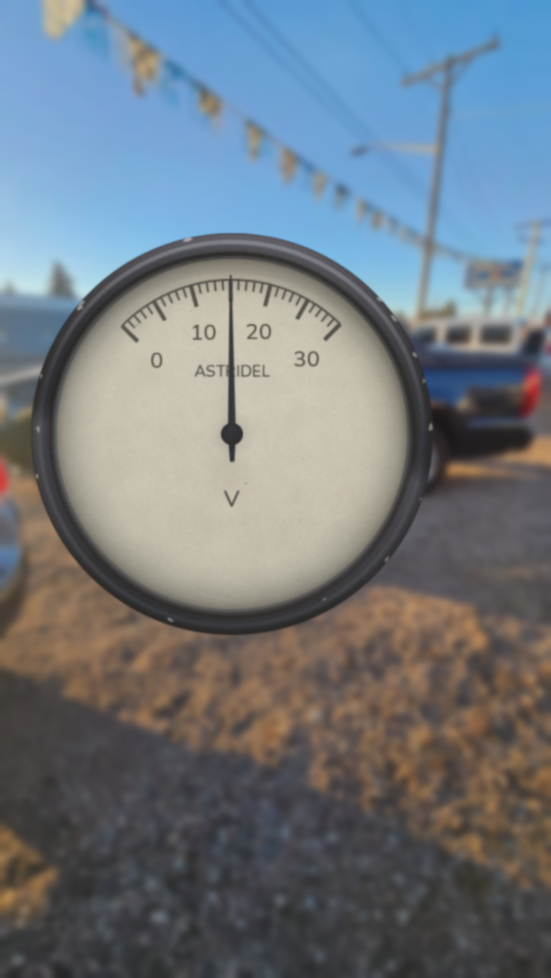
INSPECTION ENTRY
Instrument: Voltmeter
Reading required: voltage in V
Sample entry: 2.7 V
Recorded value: 15 V
